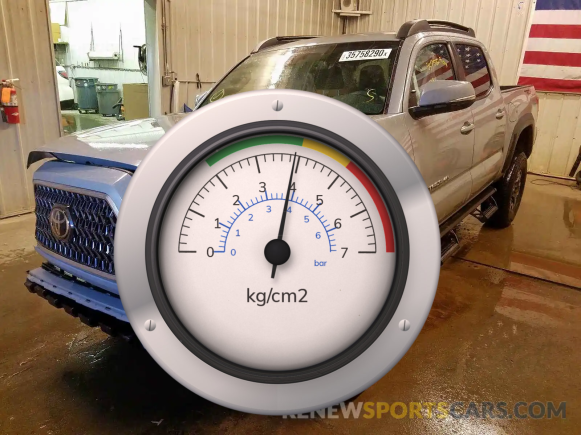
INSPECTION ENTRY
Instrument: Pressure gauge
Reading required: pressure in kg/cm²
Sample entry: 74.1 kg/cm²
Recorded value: 3.9 kg/cm²
